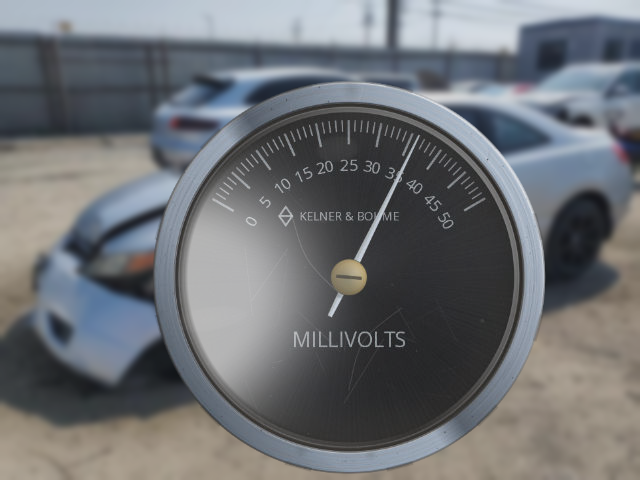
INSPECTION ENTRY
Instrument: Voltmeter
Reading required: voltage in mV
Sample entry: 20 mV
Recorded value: 36 mV
